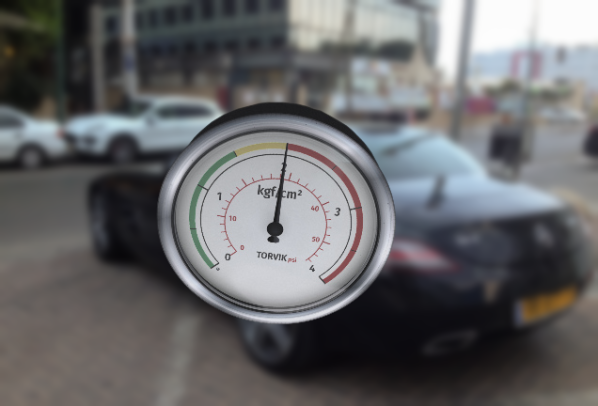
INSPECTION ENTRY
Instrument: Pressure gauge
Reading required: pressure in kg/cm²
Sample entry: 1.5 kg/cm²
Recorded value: 2 kg/cm²
